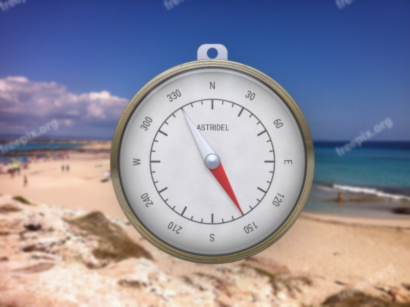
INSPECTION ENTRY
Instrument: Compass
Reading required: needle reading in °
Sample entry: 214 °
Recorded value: 150 °
